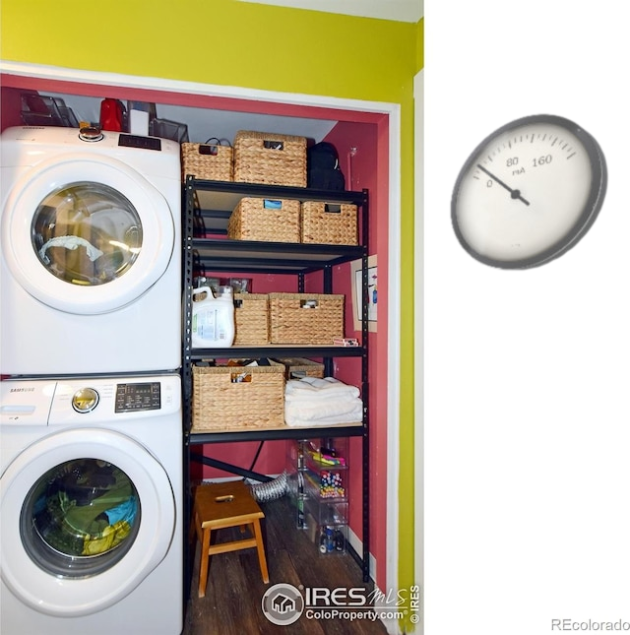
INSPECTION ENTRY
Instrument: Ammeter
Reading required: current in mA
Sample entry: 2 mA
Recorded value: 20 mA
